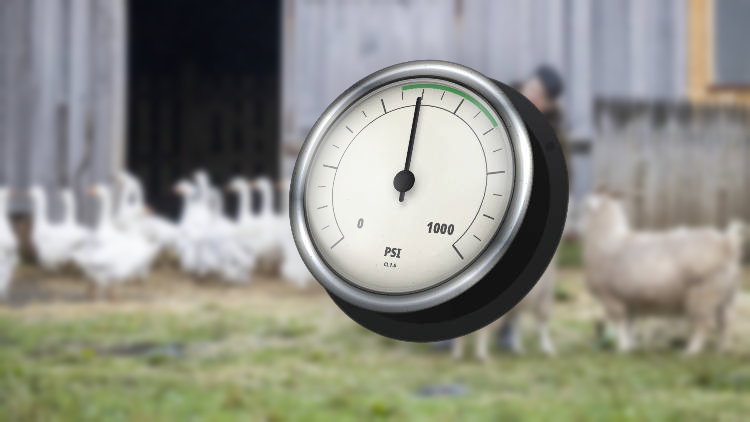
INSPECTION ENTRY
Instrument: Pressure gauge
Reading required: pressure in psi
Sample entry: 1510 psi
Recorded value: 500 psi
